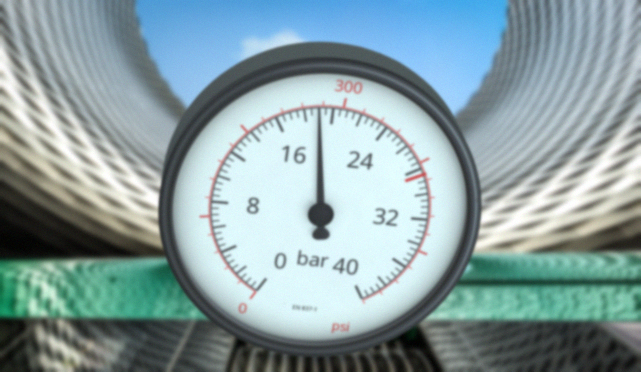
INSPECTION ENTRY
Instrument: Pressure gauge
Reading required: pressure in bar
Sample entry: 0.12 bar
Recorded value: 19 bar
